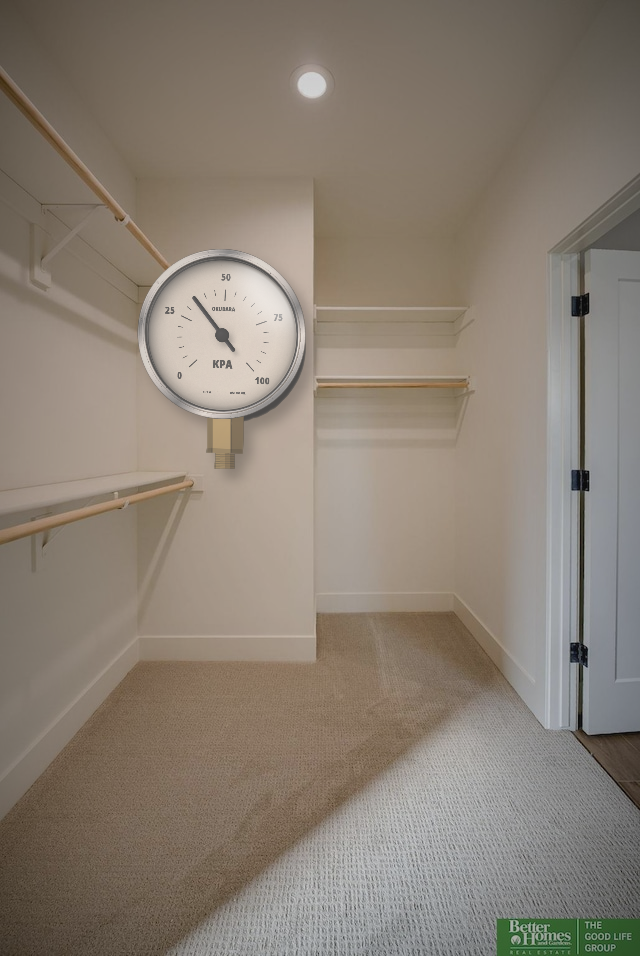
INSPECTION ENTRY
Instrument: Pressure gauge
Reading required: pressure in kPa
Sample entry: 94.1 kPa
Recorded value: 35 kPa
